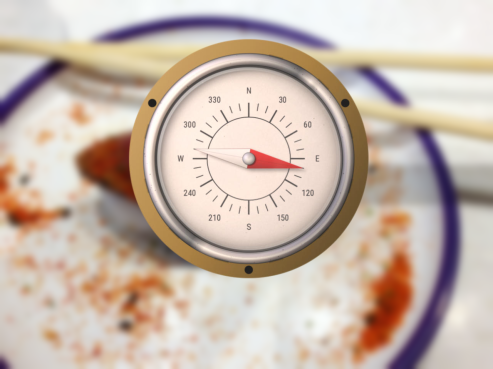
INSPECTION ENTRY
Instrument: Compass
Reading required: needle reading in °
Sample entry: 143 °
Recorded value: 100 °
